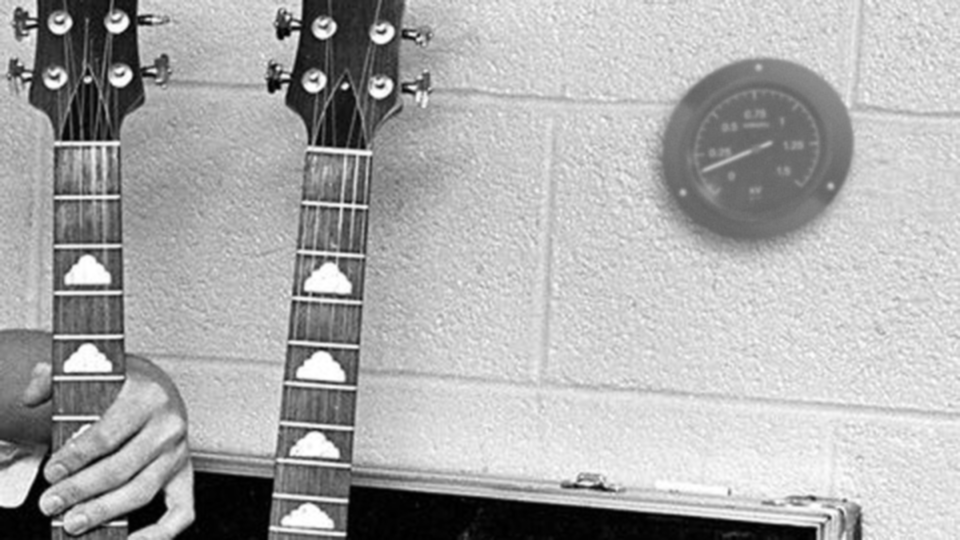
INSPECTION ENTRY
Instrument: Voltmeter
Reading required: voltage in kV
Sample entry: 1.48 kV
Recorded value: 0.15 kV
